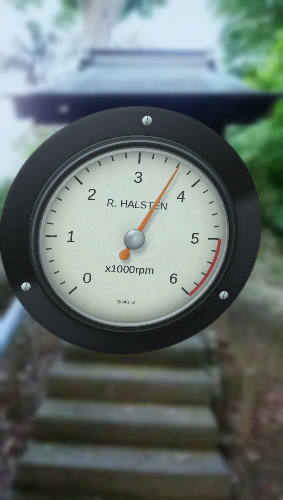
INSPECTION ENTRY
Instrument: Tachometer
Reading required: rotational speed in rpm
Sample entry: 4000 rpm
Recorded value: 3600 rpm
